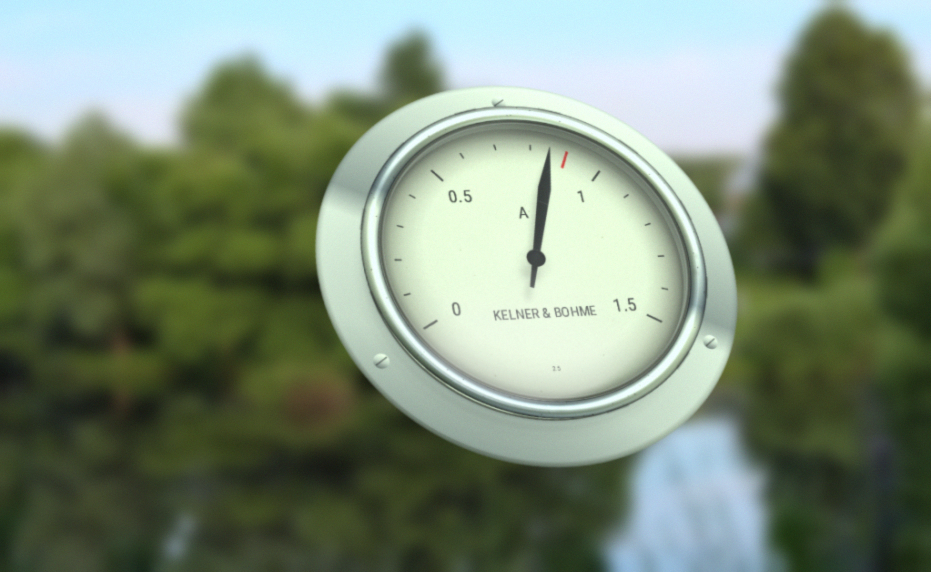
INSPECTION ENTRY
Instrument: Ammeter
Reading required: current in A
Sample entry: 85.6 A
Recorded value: 0.85 A
